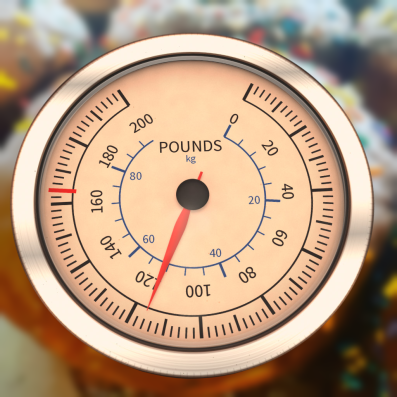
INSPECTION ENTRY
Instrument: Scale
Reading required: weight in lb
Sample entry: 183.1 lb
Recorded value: 116 lb
